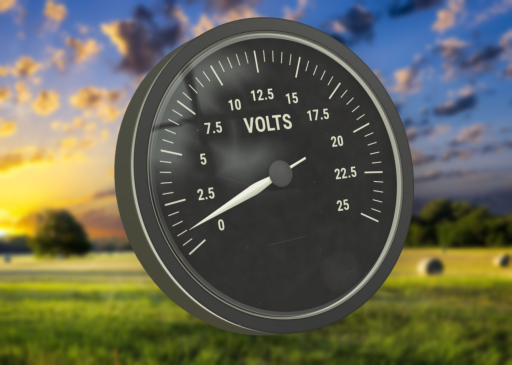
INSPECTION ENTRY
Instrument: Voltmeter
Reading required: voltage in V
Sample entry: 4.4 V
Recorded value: 1 V
